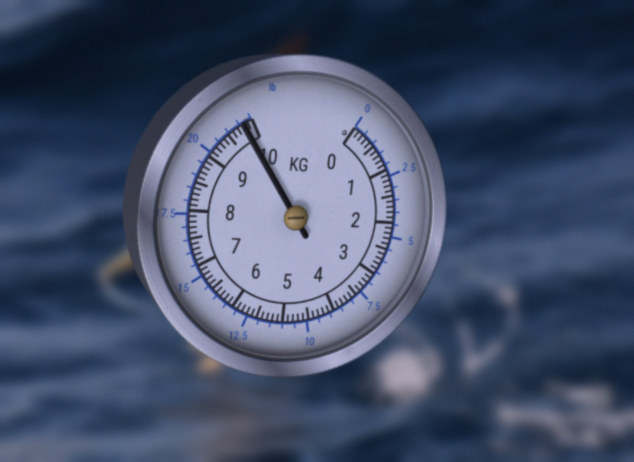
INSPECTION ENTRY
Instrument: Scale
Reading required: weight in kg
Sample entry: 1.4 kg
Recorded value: 9.8 kg
